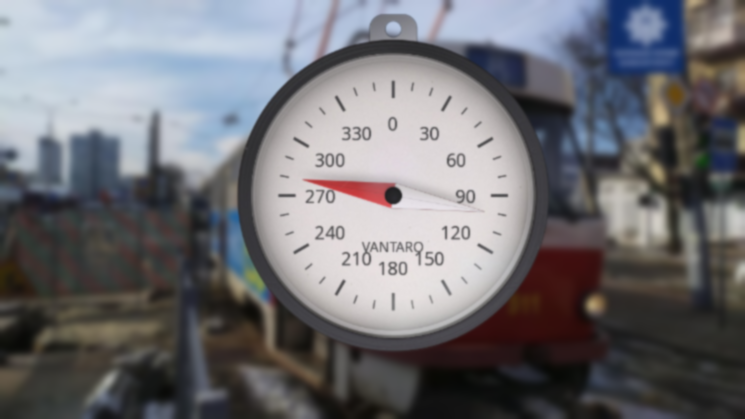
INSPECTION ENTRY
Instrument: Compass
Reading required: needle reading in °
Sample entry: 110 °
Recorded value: 280 °
